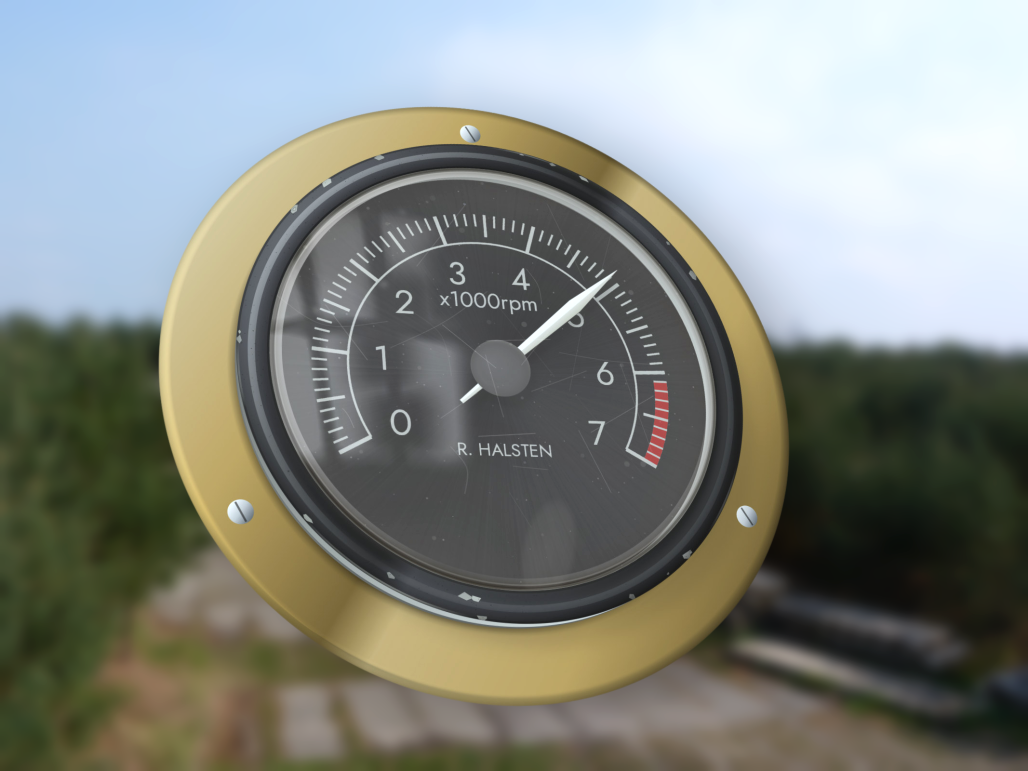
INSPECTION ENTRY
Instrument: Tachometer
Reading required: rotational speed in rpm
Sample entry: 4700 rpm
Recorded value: 4900 rpm
